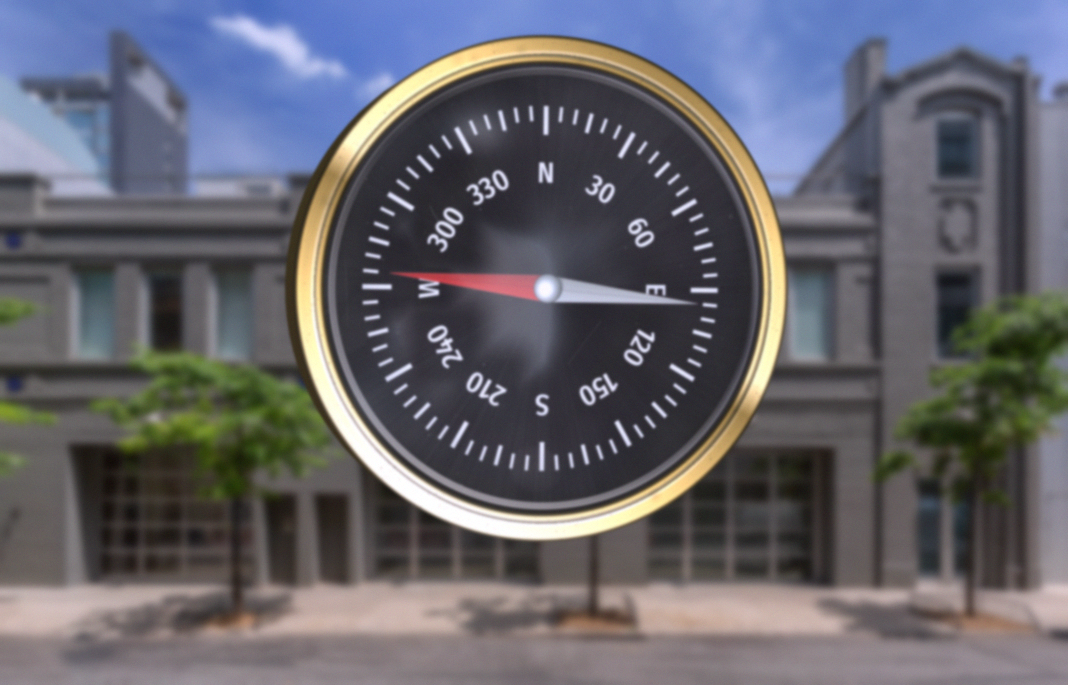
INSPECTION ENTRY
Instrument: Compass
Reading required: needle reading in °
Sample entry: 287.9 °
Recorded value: 275 °
